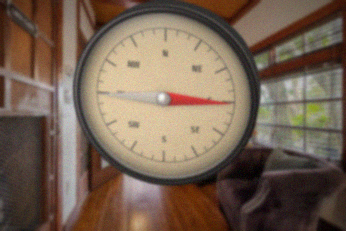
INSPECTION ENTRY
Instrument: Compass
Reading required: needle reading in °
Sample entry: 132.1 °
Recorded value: 90 °
